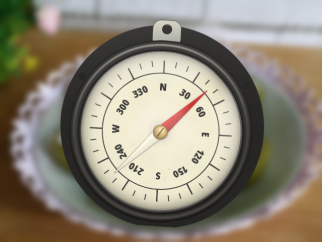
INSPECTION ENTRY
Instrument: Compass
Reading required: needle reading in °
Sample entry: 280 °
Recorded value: 45 °
